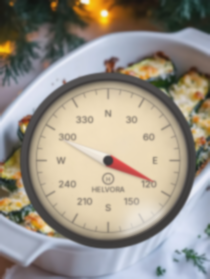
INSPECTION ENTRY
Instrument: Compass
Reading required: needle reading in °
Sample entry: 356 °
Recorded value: 115 °
